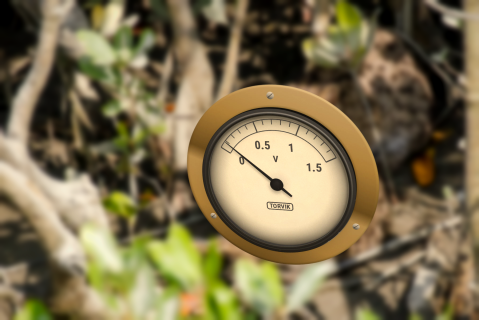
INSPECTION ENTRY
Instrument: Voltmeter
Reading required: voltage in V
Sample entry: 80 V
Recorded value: 0.1 V
